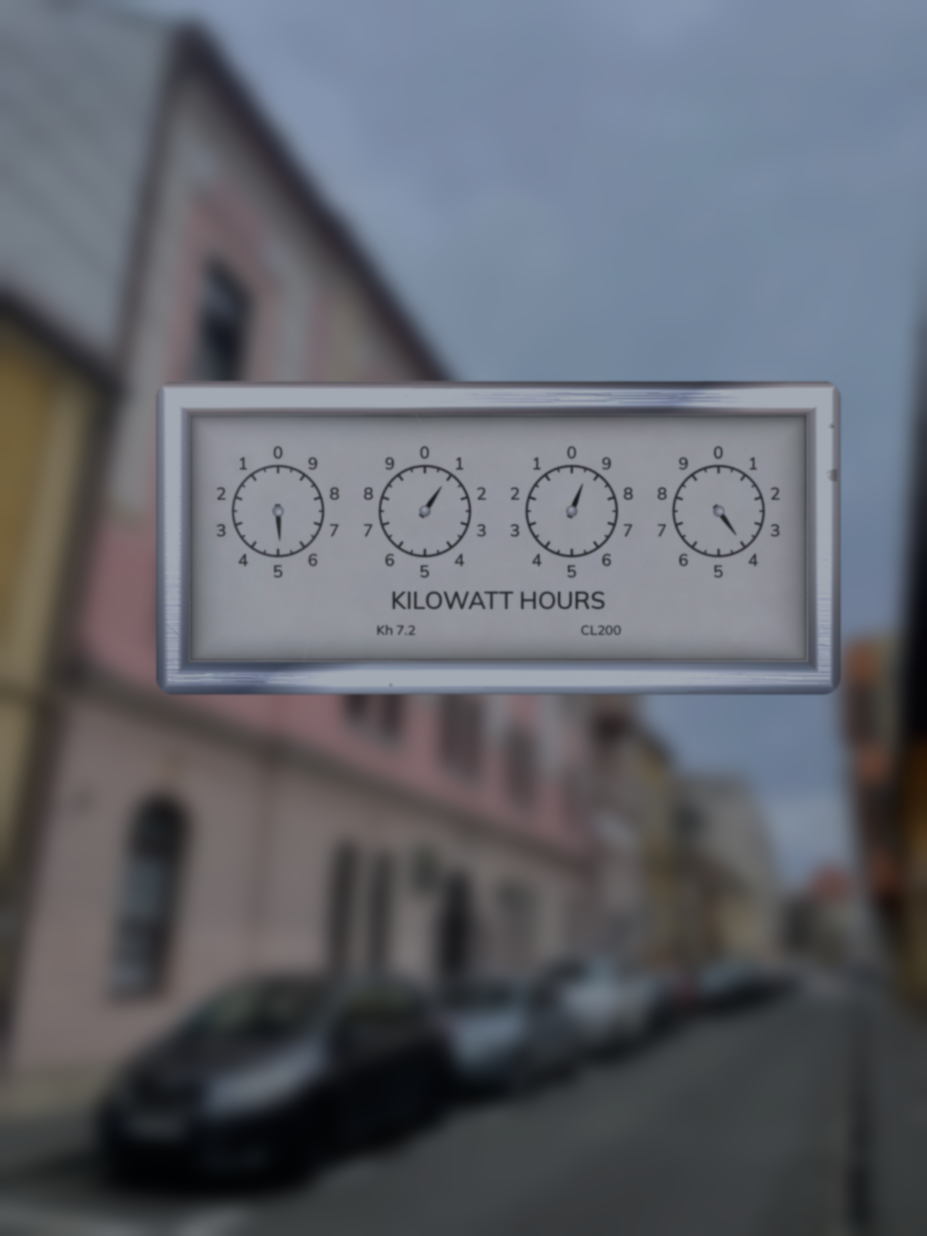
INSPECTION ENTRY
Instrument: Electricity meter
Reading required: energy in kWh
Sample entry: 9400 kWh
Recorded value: 5094 kWh
